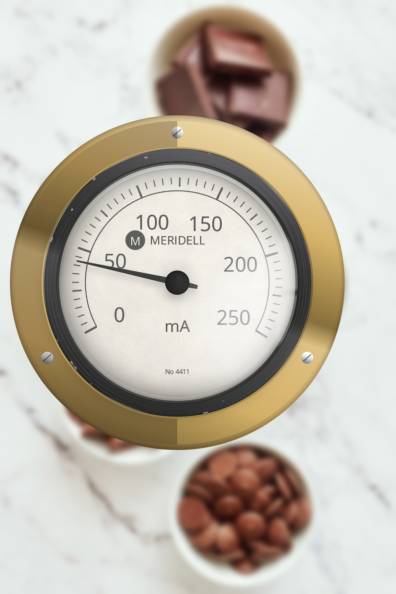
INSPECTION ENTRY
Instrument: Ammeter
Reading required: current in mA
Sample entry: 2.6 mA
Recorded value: 42.5 mA
